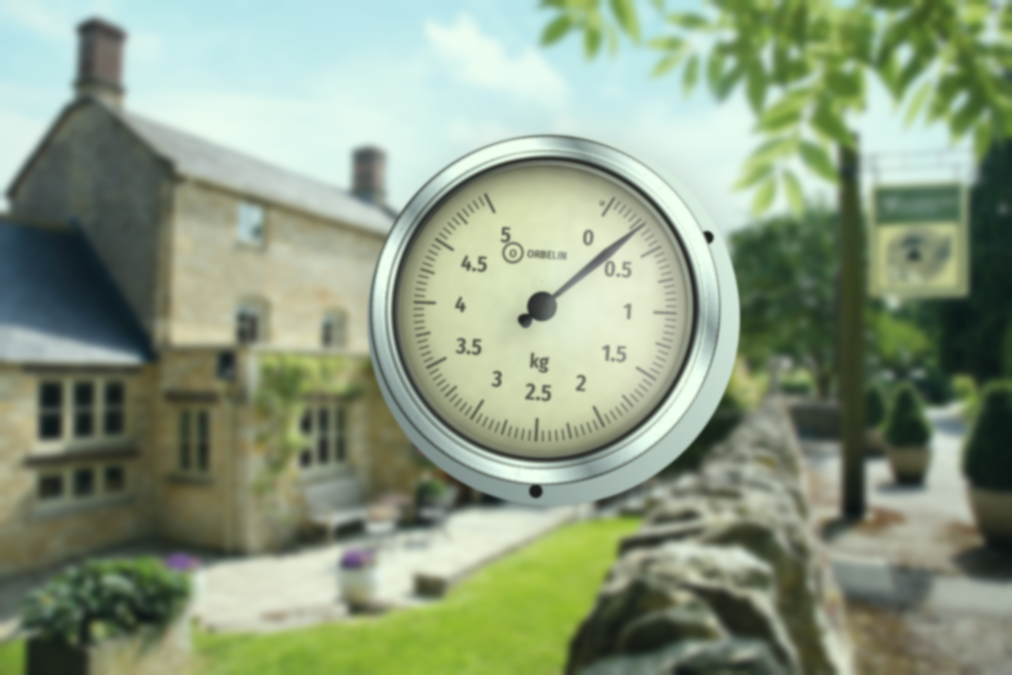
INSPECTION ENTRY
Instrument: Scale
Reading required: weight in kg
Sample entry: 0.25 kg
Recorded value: 0.3 kg
